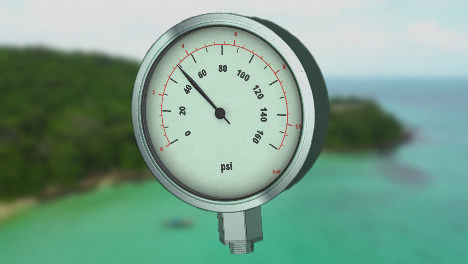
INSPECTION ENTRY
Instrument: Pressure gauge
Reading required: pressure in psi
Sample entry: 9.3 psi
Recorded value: 50 psi
